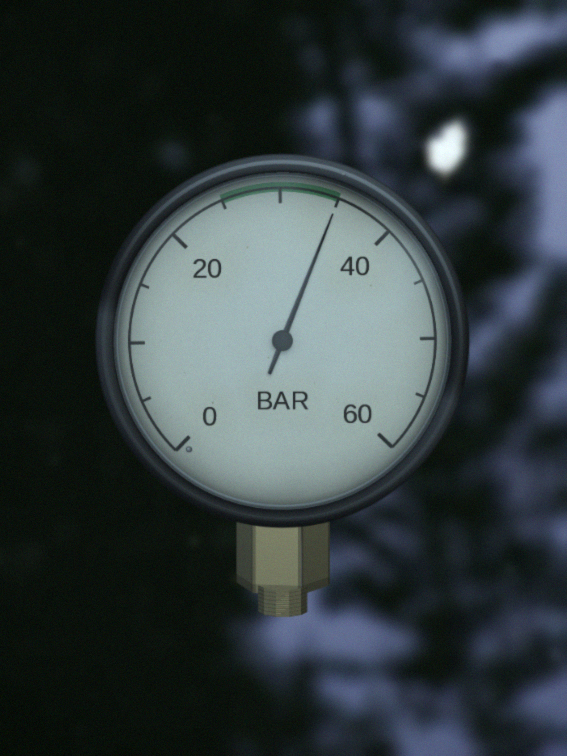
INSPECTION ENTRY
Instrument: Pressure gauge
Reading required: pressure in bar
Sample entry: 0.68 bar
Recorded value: 35 bar
